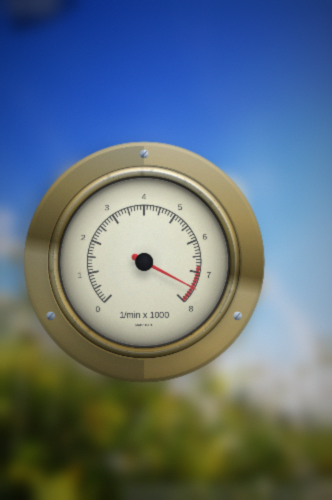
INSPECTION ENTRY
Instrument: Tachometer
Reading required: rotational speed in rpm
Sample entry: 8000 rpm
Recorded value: 7500 rpm
